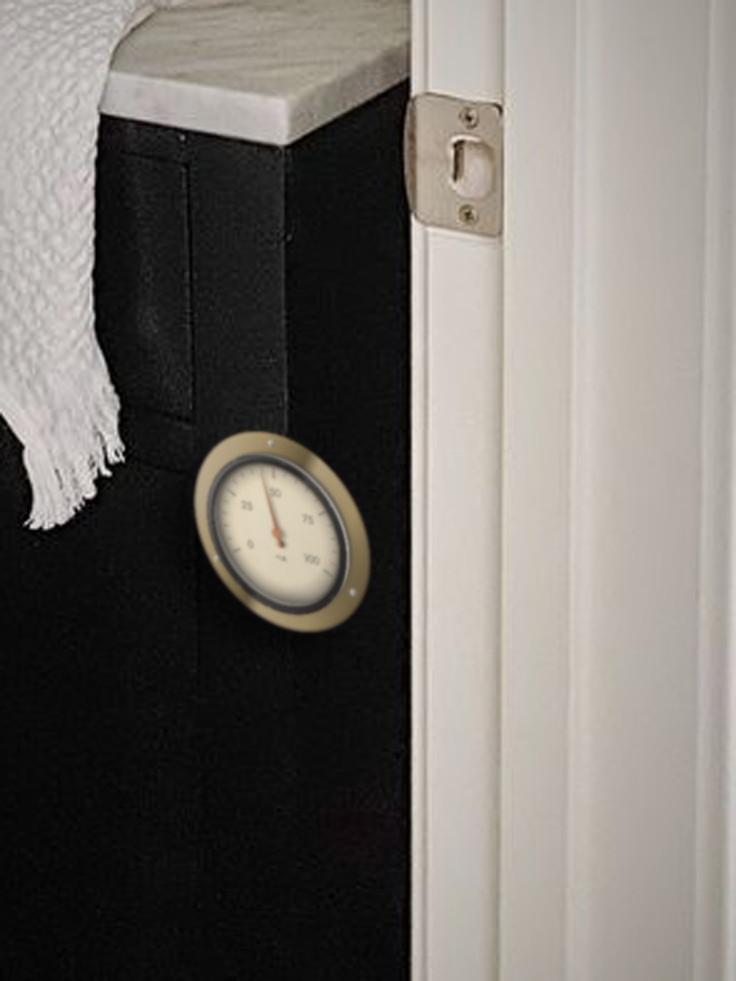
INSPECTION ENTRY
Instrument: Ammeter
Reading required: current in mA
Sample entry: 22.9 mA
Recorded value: 45 mA
